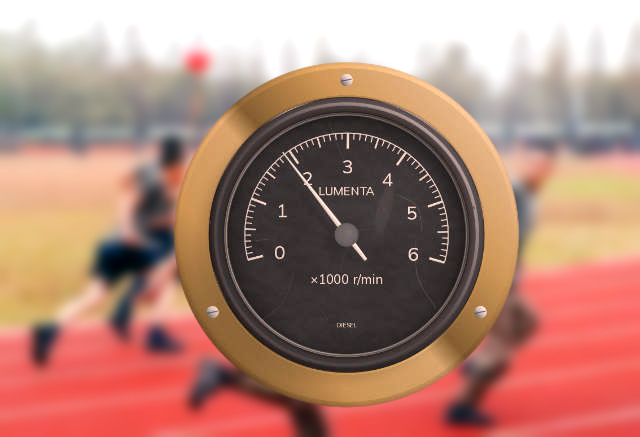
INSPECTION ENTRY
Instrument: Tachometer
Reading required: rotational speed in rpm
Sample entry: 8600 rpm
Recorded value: 1900 rpm
